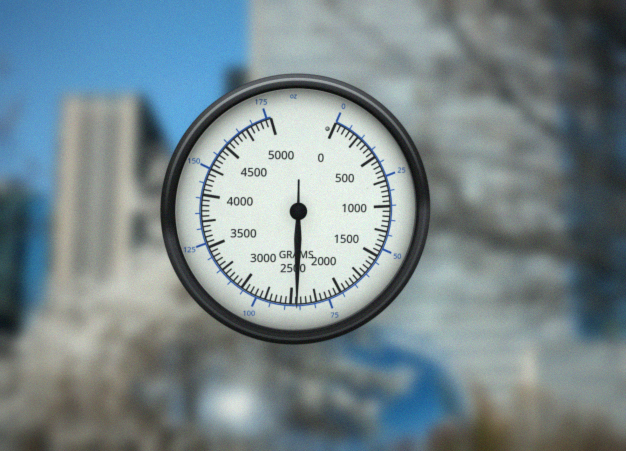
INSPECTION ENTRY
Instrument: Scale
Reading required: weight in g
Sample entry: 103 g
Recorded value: 2450 g
